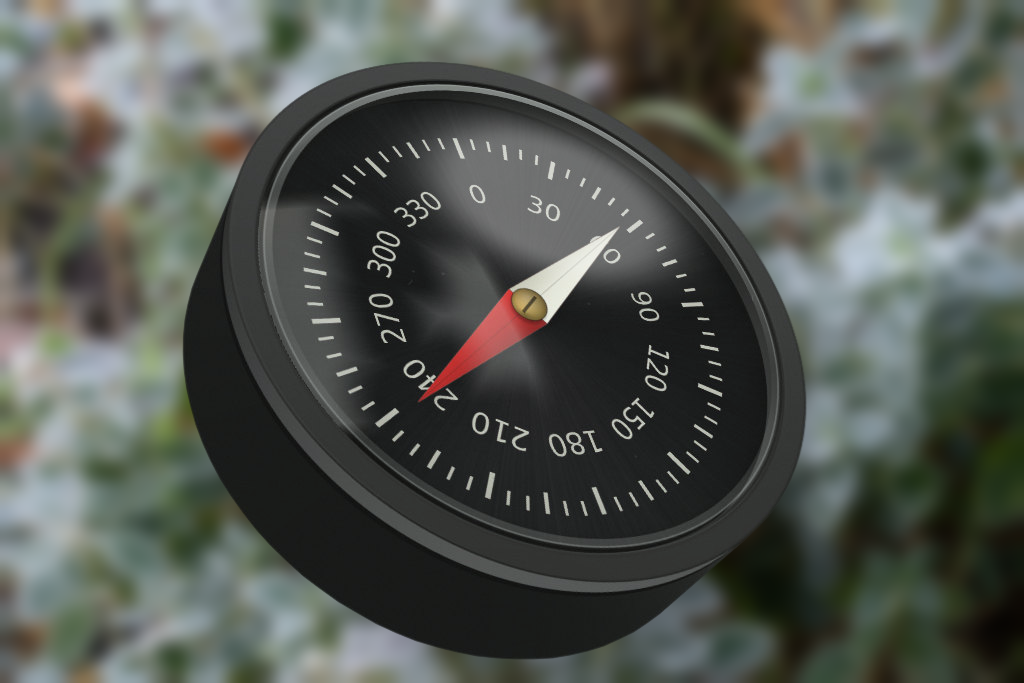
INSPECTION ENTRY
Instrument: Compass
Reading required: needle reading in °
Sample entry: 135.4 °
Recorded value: 237.5 °
